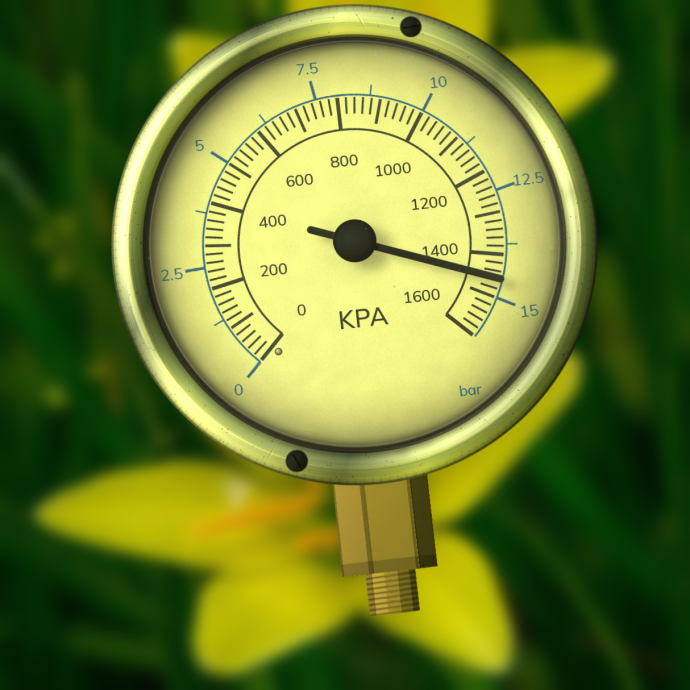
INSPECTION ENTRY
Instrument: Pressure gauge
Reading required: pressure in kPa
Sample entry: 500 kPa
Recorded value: 1460 kPa
